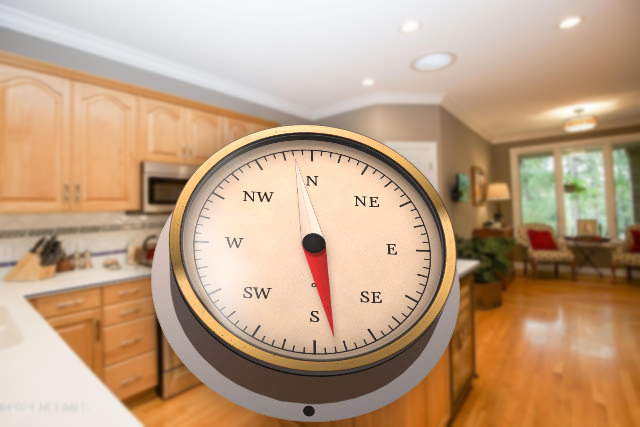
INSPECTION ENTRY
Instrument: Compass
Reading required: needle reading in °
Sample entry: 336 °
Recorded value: 170 °
